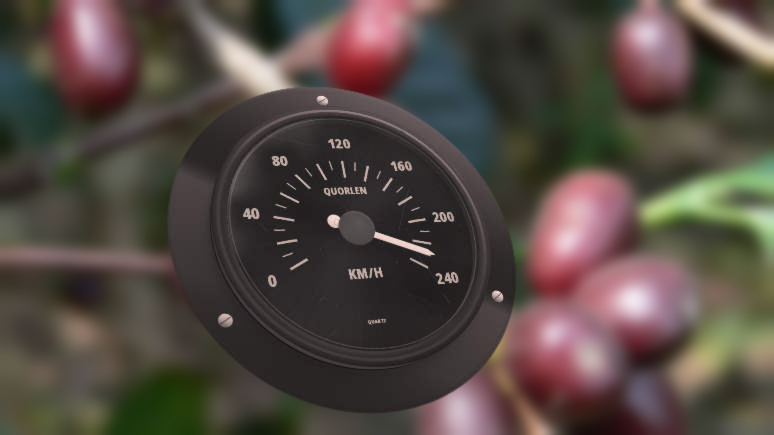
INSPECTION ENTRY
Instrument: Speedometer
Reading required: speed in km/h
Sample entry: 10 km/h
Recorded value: 230 km/h
